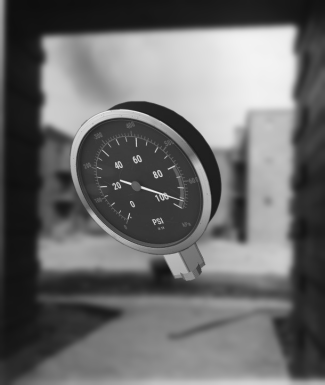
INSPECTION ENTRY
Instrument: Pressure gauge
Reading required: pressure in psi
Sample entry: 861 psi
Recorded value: 95 psi
